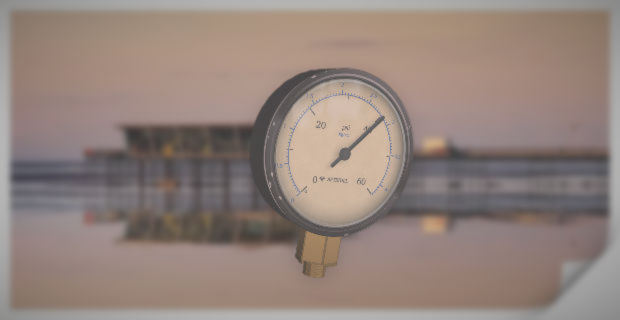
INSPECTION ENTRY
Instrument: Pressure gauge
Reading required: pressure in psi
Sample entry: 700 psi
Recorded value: 40 psi
